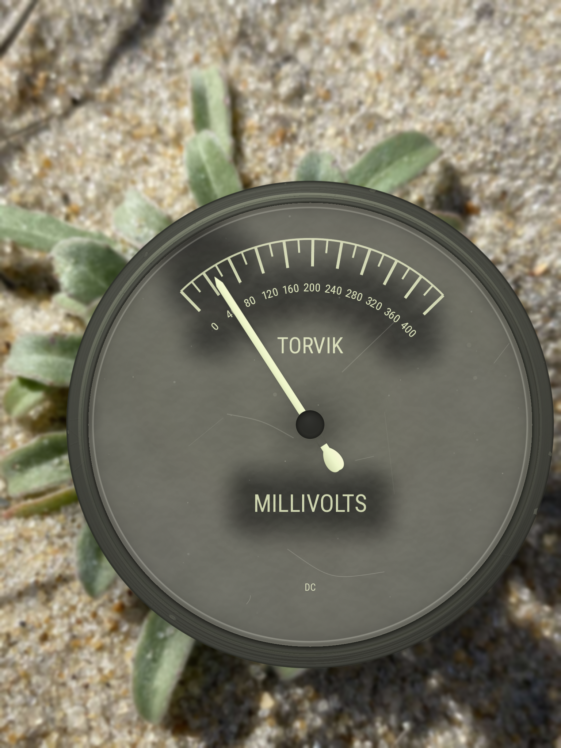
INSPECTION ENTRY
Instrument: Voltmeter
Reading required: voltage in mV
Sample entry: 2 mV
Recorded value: 50 mV
